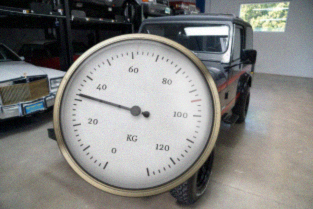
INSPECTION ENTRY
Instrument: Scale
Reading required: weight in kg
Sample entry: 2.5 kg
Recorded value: 32 kg
